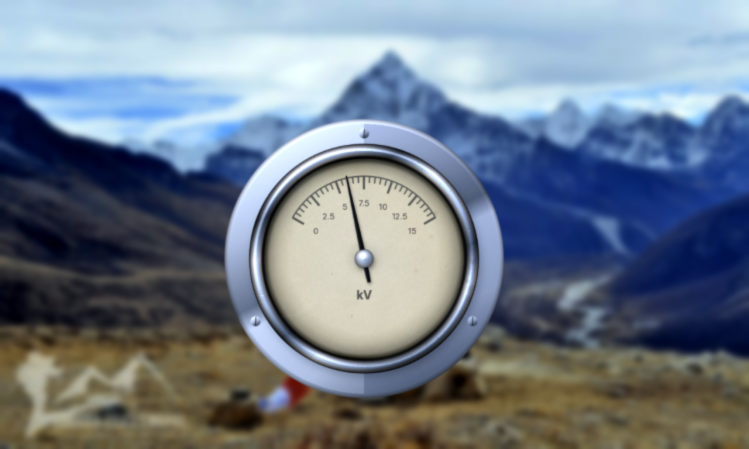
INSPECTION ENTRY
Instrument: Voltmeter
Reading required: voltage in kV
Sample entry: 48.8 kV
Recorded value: 6 kV
